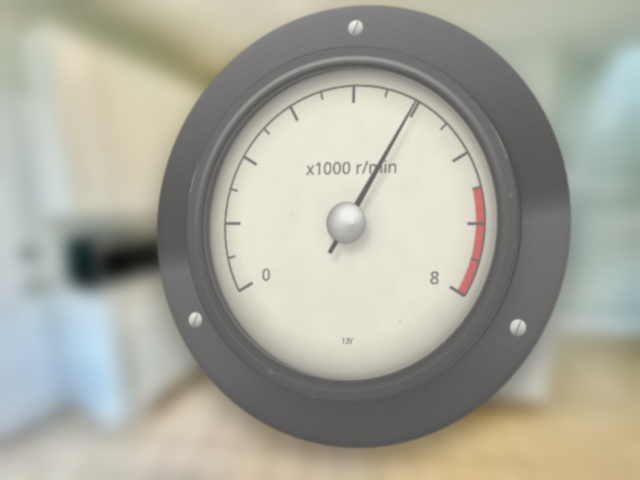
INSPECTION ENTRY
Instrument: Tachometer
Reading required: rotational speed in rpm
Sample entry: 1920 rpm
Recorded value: 5000 rpm
